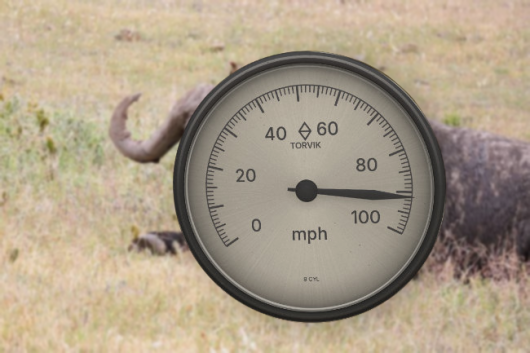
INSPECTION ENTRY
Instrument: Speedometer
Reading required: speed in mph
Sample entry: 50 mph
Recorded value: 91 mph
